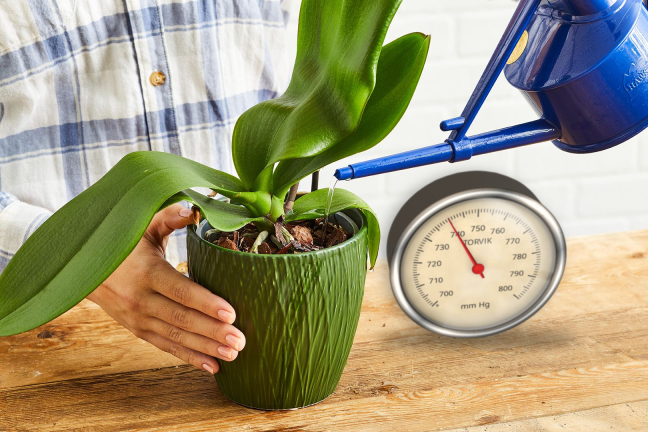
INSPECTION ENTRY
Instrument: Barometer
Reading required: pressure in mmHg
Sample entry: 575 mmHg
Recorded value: 740 mmHg
